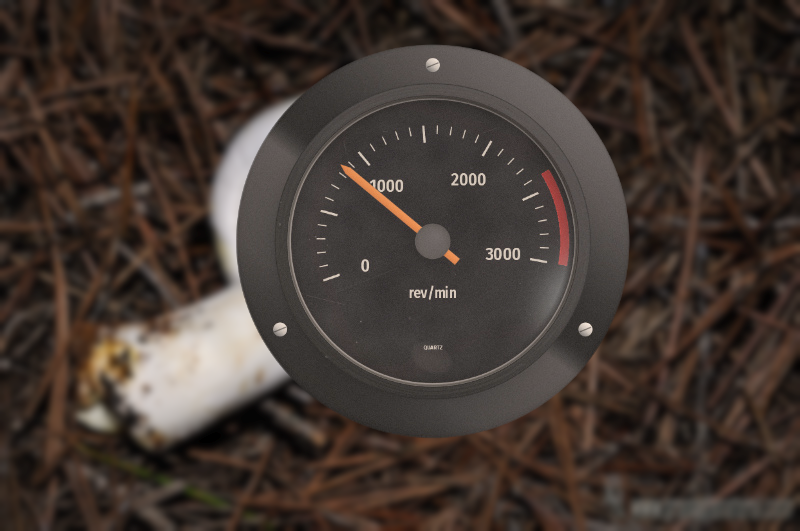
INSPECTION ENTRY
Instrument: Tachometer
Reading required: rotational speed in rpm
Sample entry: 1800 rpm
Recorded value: 850 rpm
